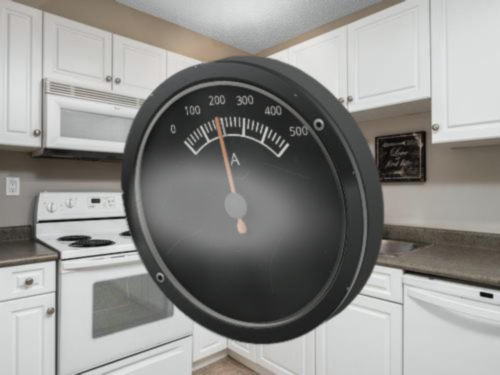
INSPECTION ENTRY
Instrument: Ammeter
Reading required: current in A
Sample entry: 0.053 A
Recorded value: 200 A
